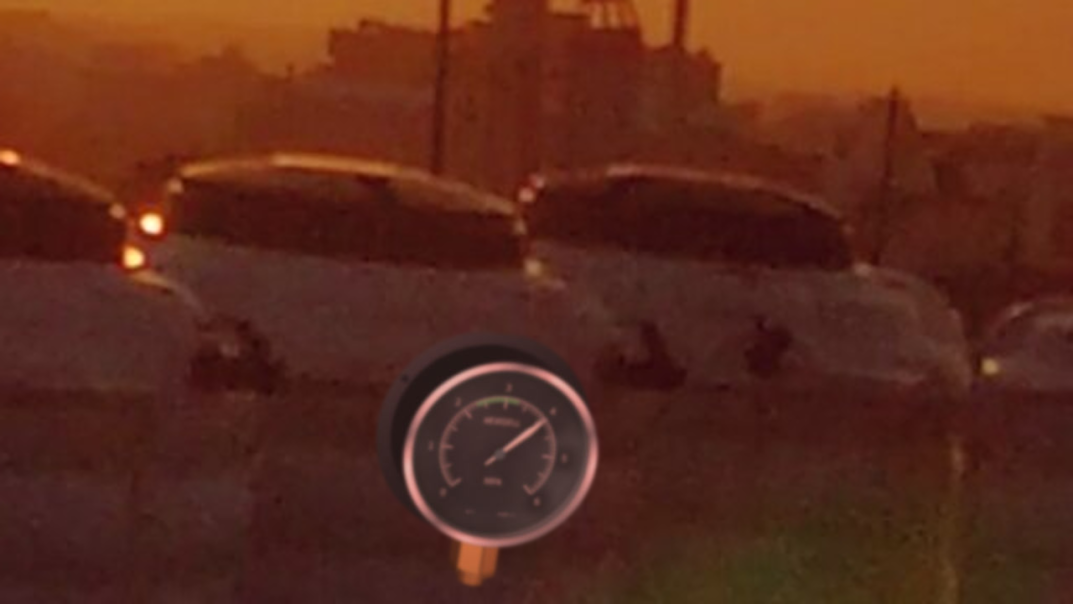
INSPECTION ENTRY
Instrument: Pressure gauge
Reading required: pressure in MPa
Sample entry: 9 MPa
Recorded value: 4 MPa
